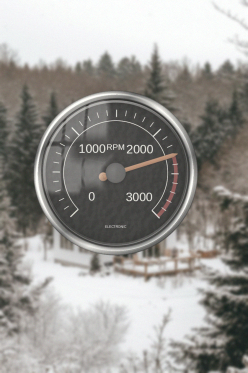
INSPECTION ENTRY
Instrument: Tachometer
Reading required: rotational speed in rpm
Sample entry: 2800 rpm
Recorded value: 2300 rpm
